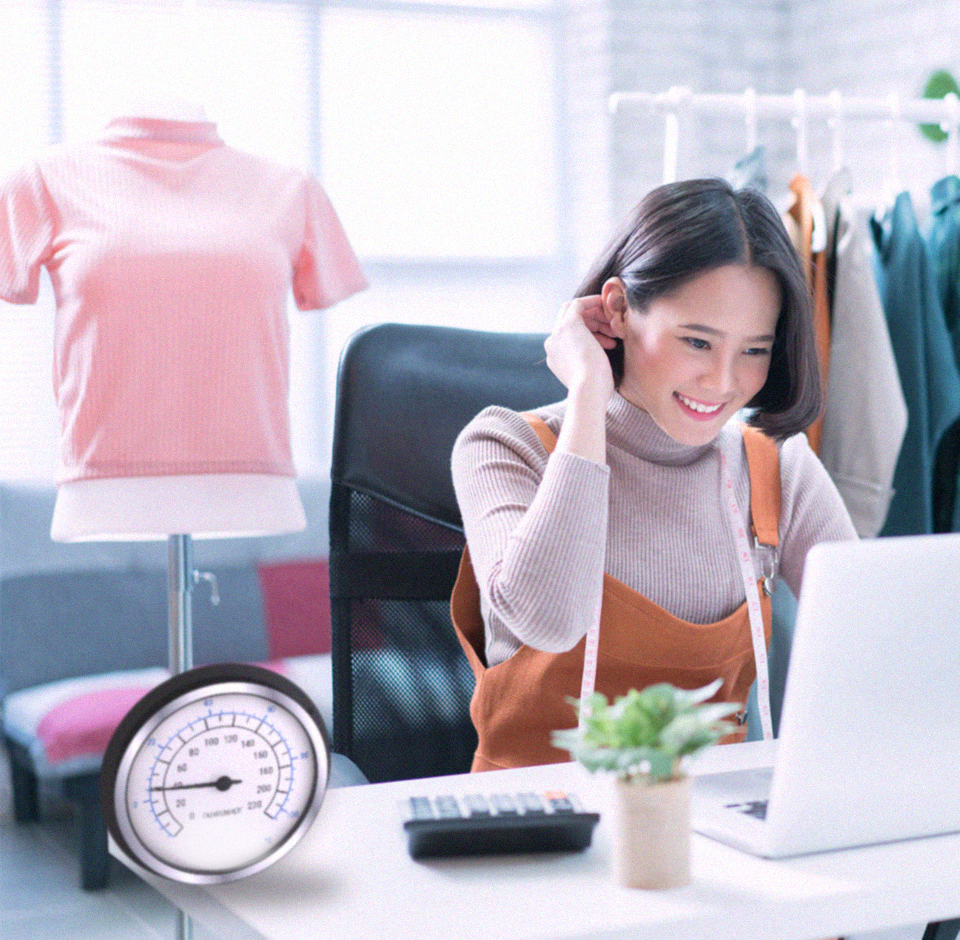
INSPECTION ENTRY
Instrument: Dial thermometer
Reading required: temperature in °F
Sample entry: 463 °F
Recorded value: 40 °F
